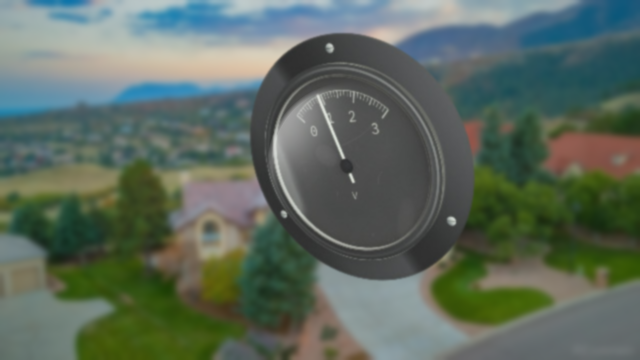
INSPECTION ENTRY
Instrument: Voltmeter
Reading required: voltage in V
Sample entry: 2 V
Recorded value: 1 V
